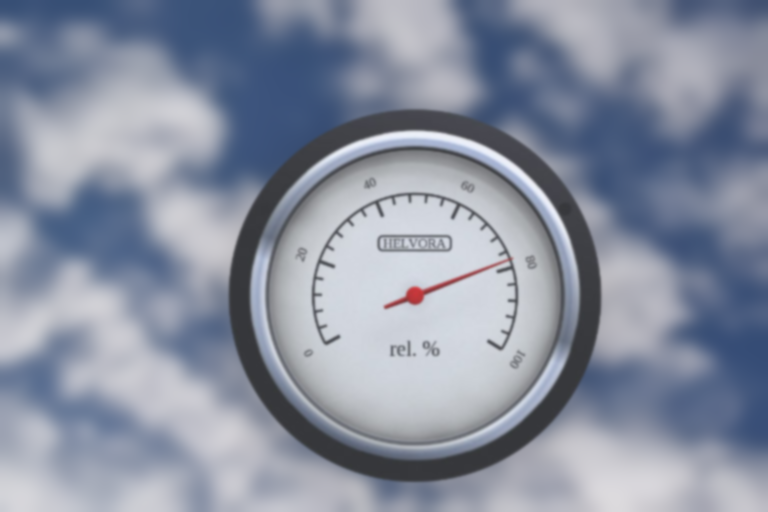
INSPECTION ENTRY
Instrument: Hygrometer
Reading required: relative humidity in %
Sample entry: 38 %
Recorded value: 78 %
